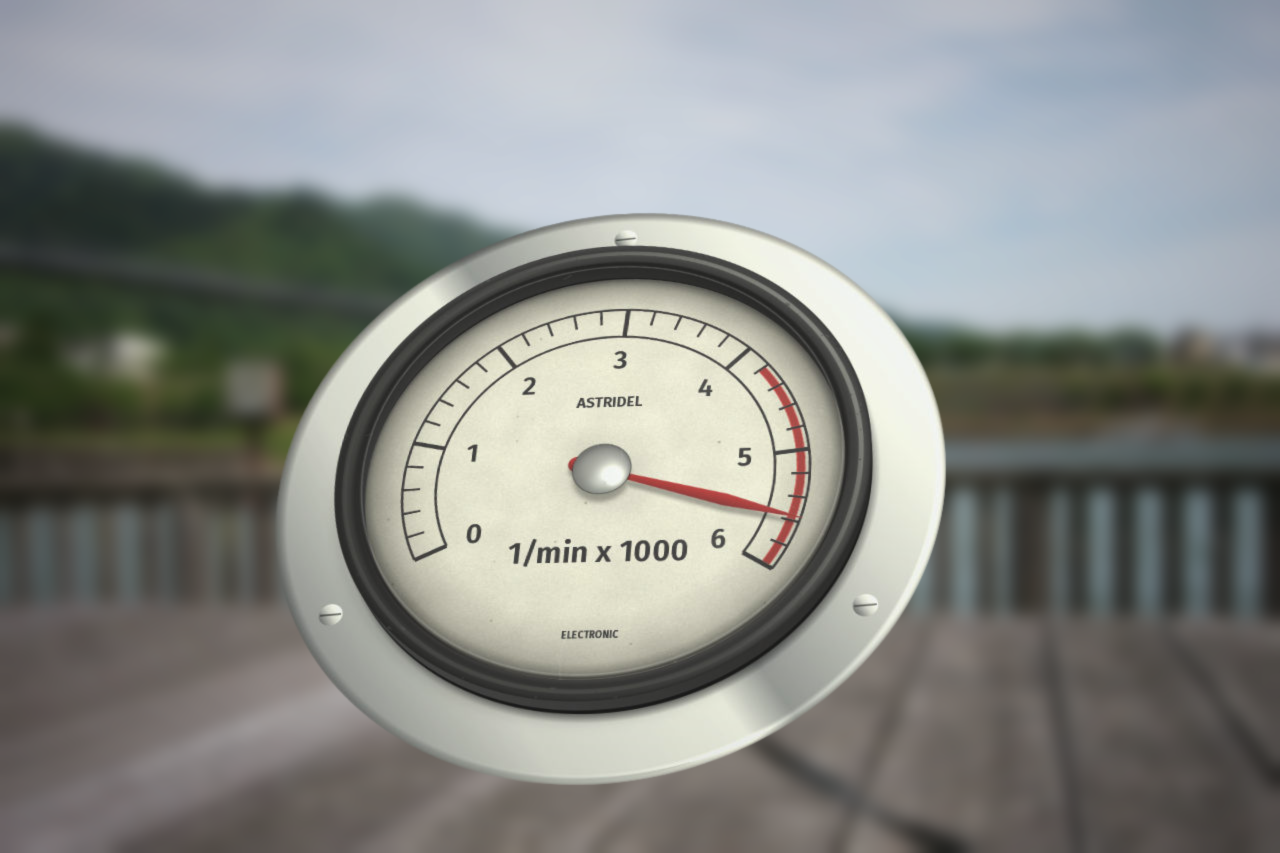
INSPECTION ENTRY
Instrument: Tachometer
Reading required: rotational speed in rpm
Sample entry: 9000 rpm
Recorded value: 5600 rpm
